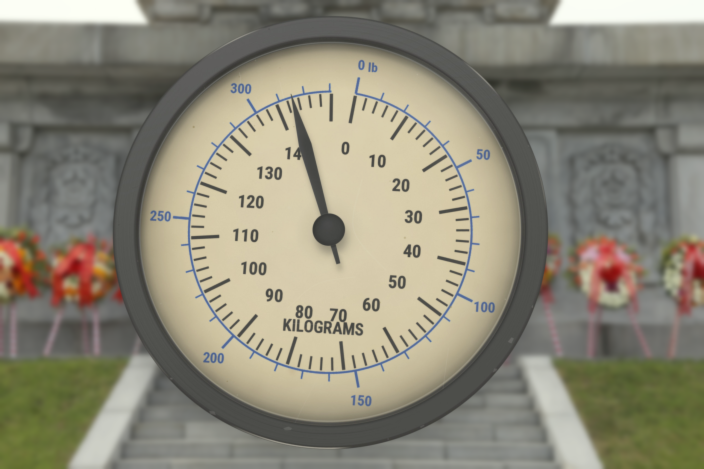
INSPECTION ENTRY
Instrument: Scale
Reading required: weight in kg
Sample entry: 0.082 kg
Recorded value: 143 kg
